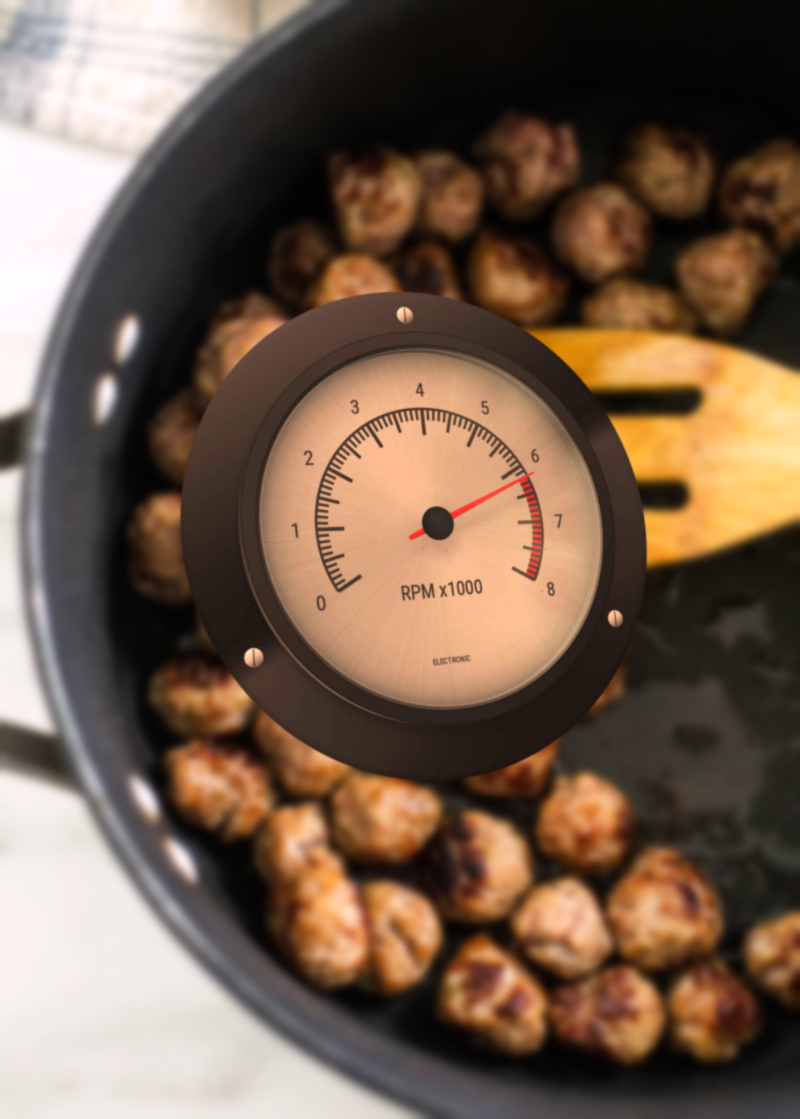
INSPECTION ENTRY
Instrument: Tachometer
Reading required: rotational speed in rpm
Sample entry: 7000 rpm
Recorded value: 6200 rpm
